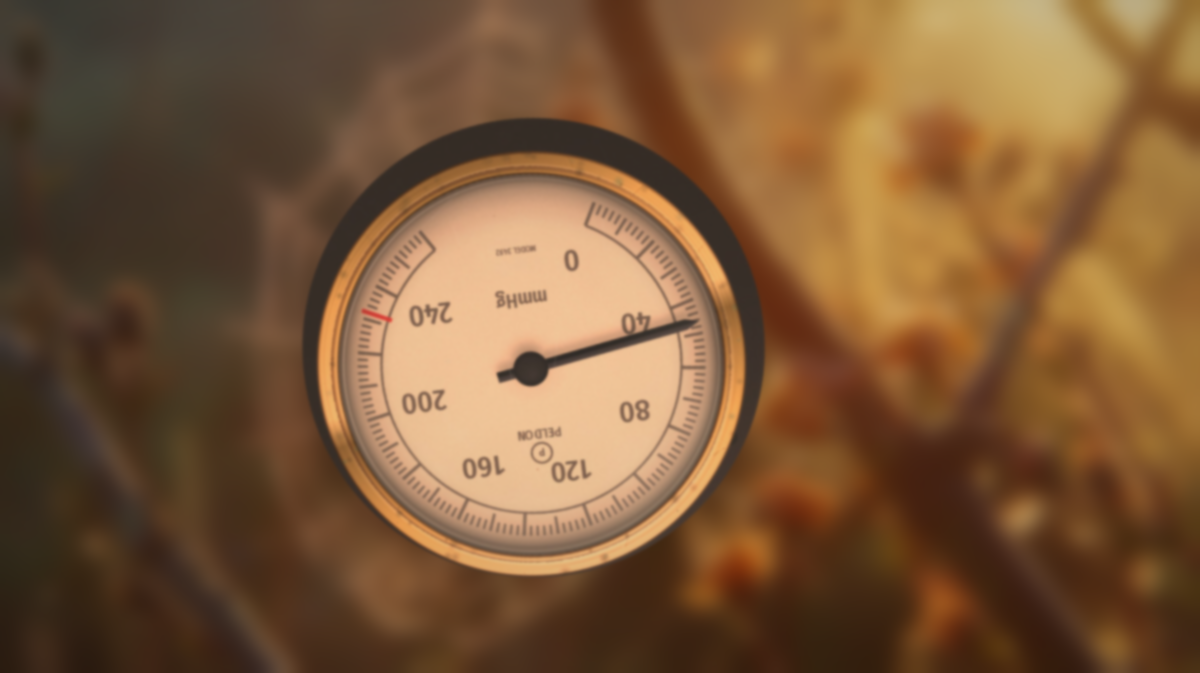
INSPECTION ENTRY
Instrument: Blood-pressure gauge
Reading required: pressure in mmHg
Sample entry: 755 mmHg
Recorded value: 46 mmHg
